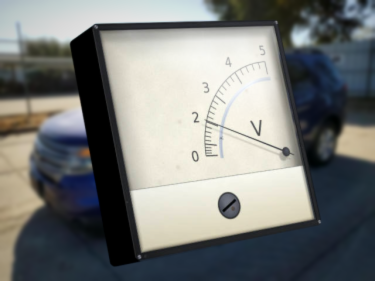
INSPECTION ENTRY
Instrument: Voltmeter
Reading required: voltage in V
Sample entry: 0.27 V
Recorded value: 2 V
